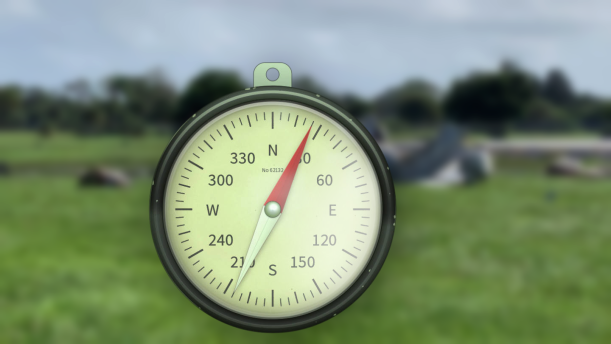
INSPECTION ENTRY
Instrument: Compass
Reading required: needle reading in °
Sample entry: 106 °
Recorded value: 25 °
